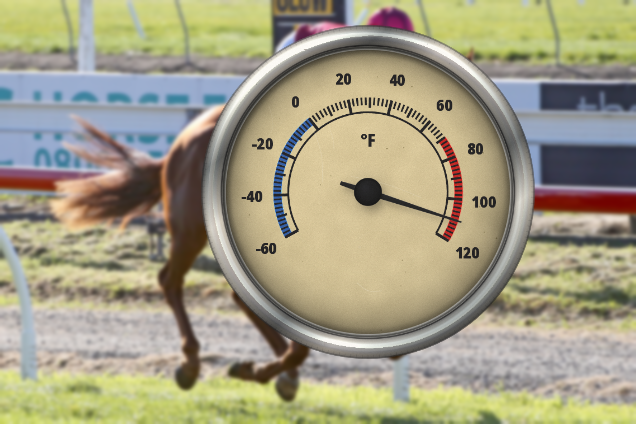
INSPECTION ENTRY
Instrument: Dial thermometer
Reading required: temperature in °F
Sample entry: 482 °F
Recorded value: 110 °F
